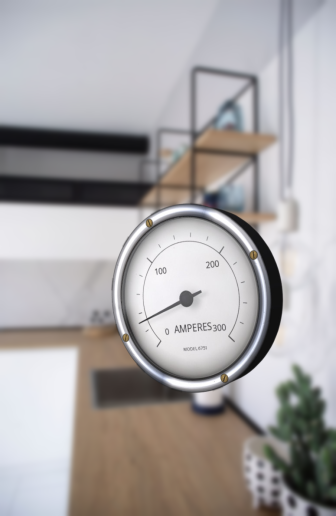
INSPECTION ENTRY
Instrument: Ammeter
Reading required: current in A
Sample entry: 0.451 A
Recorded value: 30 A
